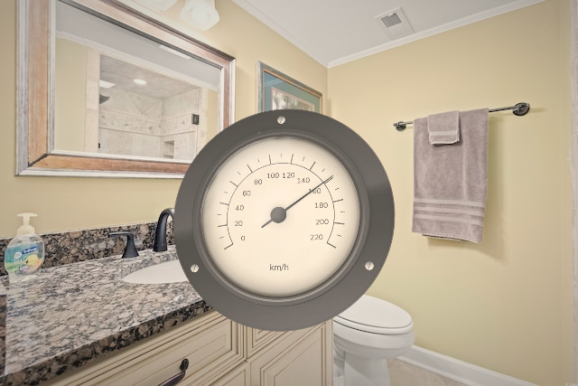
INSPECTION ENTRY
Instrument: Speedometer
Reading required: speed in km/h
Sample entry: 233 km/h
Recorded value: 160 km/h
